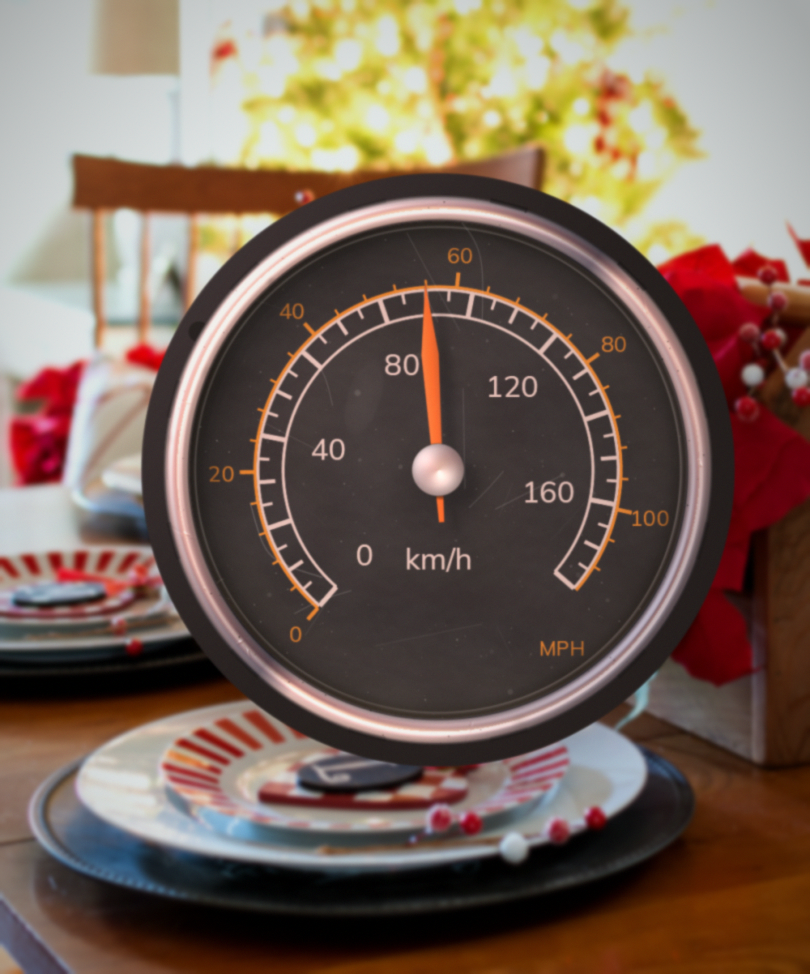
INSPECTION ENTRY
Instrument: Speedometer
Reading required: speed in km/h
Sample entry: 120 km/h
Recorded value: 90 km/h
